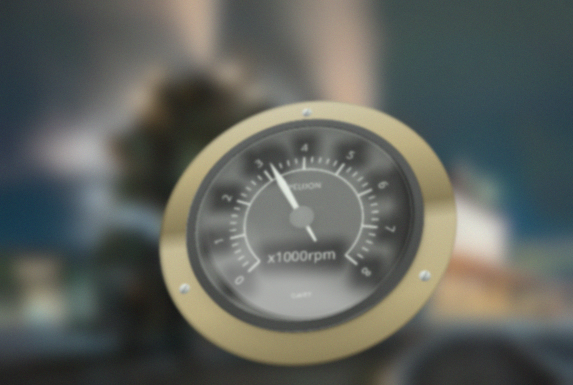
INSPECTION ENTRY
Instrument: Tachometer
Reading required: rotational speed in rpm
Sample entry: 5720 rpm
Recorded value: 3200 rpm
